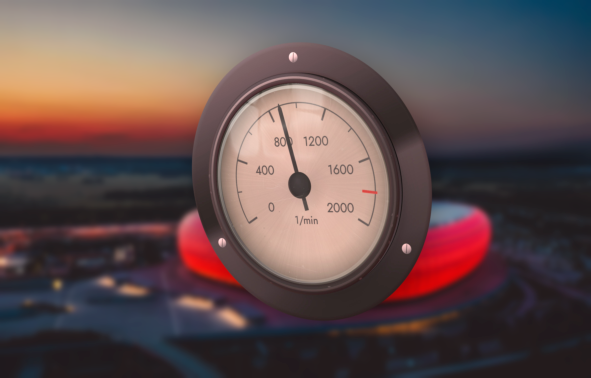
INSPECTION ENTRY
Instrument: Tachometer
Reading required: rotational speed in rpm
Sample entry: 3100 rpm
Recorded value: 900 rpm
